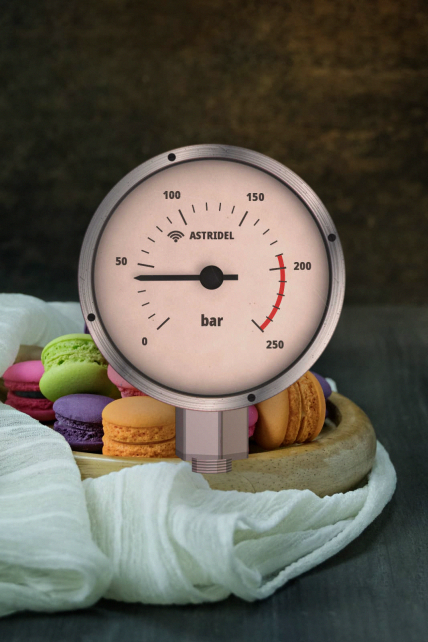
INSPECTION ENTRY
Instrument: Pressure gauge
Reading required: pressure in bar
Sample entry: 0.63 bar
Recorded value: 40 bar
